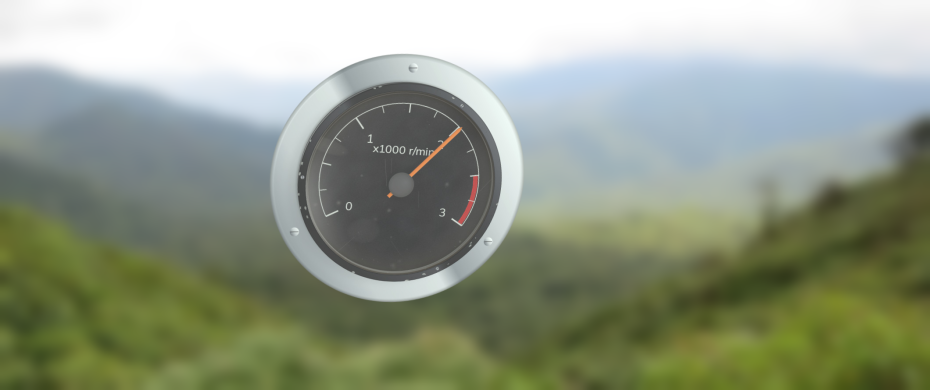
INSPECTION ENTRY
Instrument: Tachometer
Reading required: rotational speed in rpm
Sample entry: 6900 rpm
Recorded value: 2000 rpm
